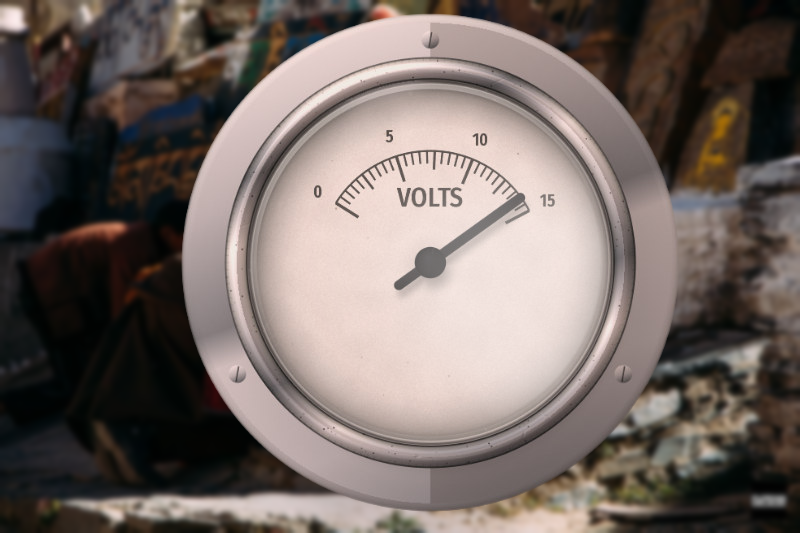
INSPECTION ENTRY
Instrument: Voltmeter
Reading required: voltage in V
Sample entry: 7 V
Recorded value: 14 V
